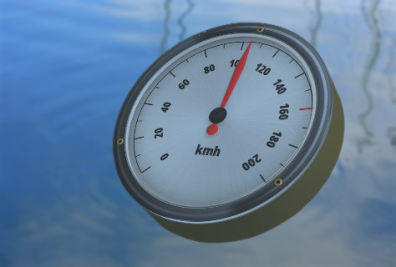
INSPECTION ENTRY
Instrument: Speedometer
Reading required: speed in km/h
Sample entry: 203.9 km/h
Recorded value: 105 km/h
